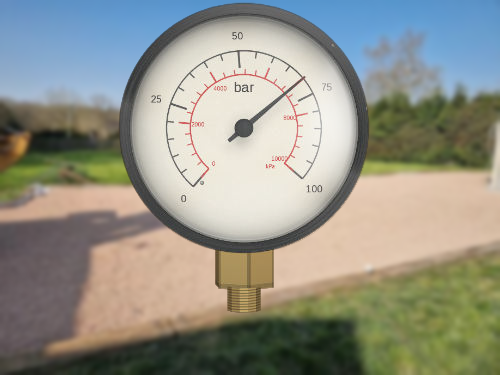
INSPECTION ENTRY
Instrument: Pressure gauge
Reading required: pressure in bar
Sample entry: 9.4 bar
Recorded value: 70 bar
